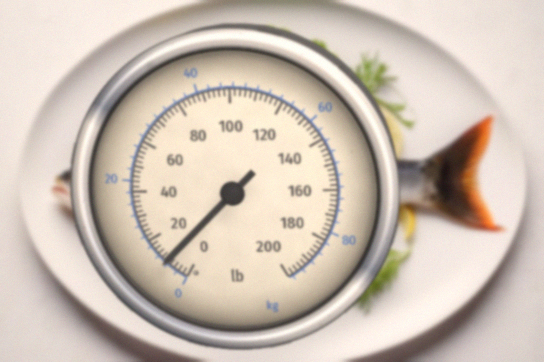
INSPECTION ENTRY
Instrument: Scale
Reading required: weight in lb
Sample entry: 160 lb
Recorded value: 10 lb
